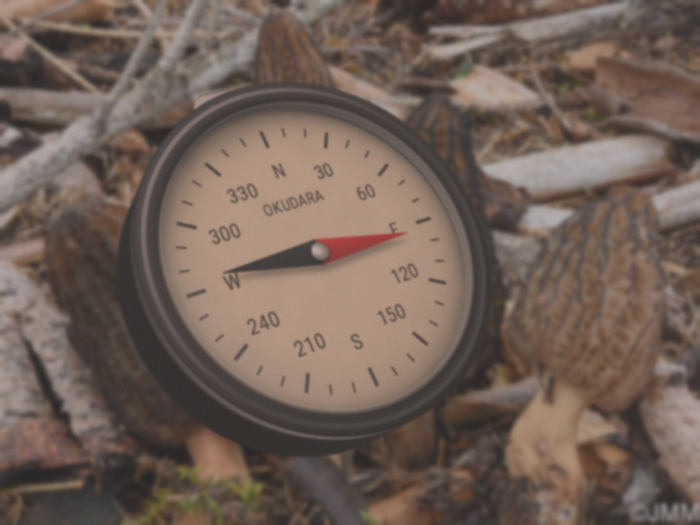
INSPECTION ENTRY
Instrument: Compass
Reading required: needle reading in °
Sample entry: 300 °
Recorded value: 95 °
